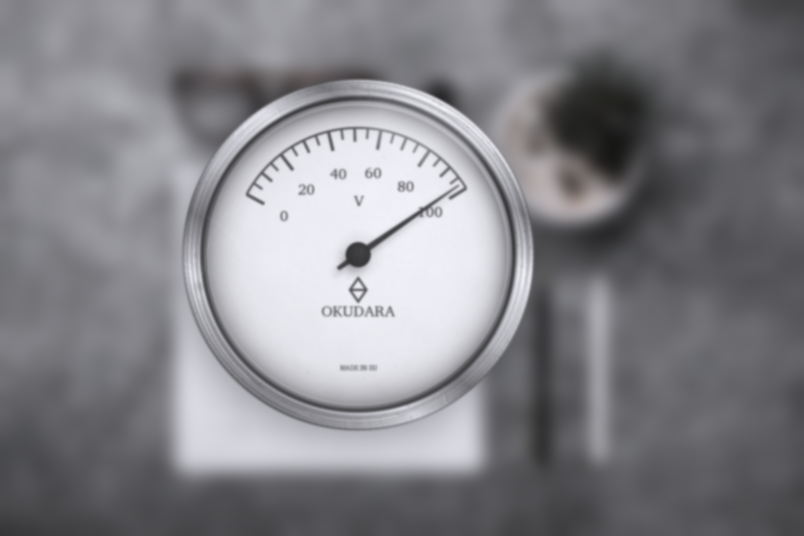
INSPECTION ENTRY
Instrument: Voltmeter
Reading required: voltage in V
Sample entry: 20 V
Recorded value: 97.5 V
